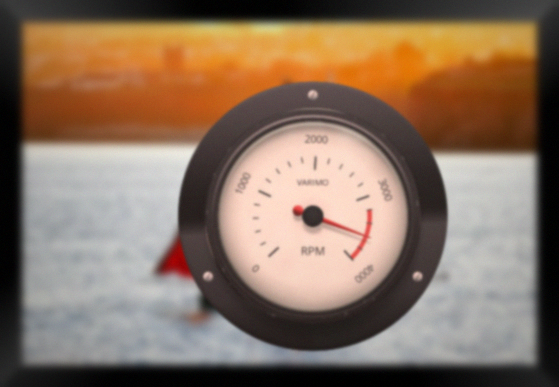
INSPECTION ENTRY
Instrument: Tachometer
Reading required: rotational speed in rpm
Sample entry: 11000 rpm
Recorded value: 3600 rpm
